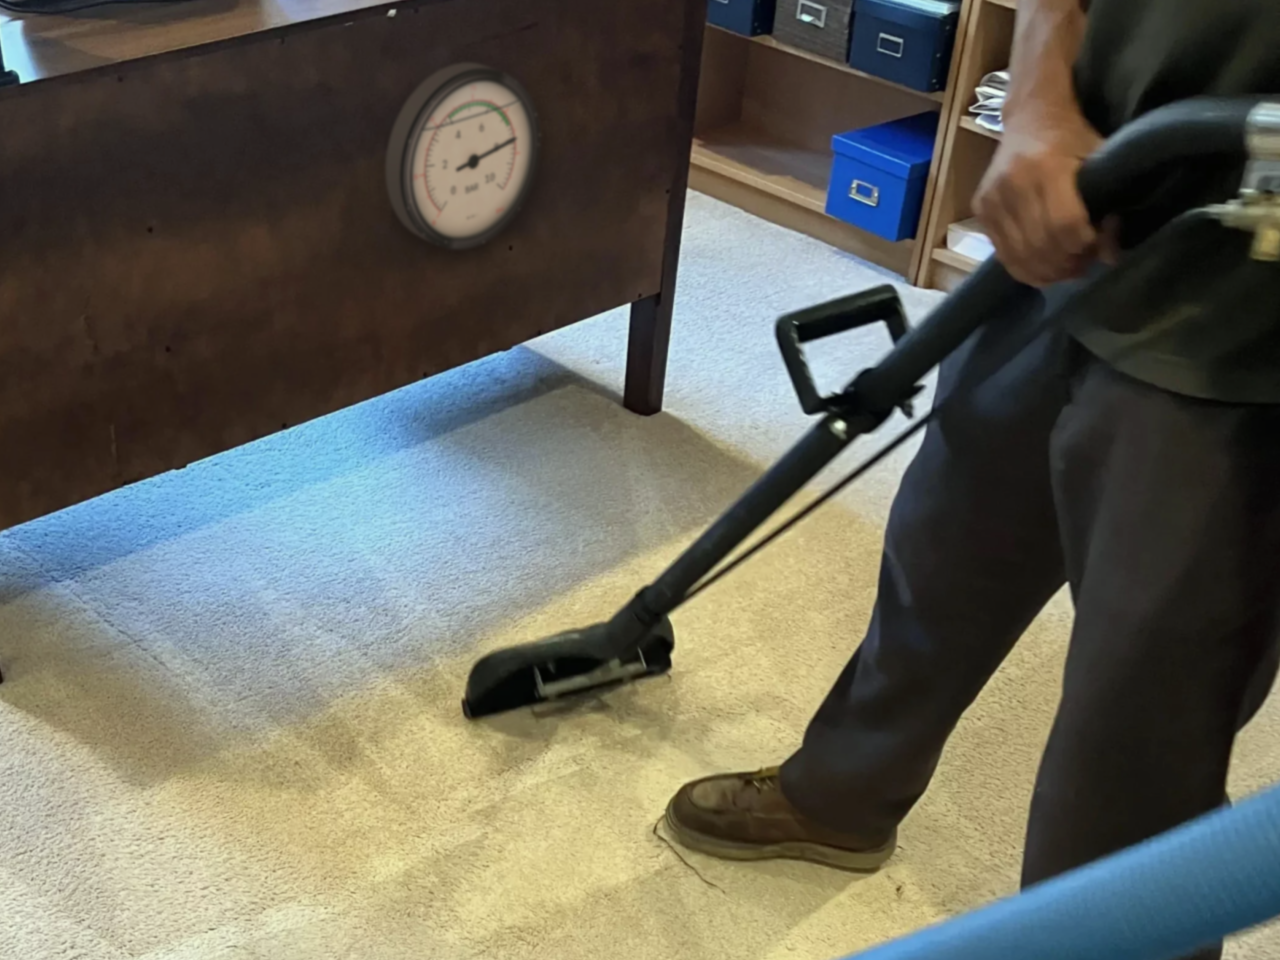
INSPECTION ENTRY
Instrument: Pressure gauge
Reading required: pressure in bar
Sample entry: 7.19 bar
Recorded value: 8 bar
